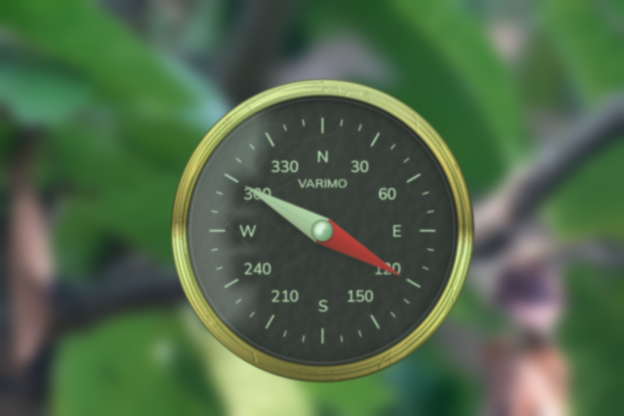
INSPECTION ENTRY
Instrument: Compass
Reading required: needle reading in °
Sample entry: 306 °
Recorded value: 120 °
